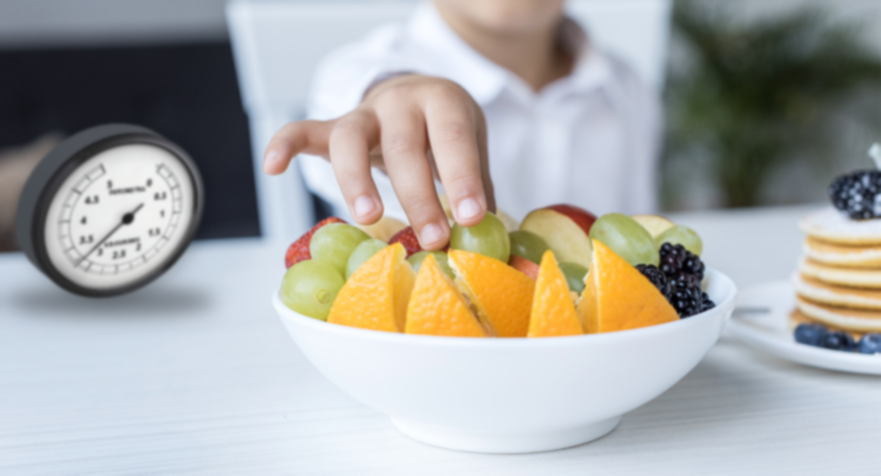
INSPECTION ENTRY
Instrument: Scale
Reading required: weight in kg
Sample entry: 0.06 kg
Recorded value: 3.25 kg
